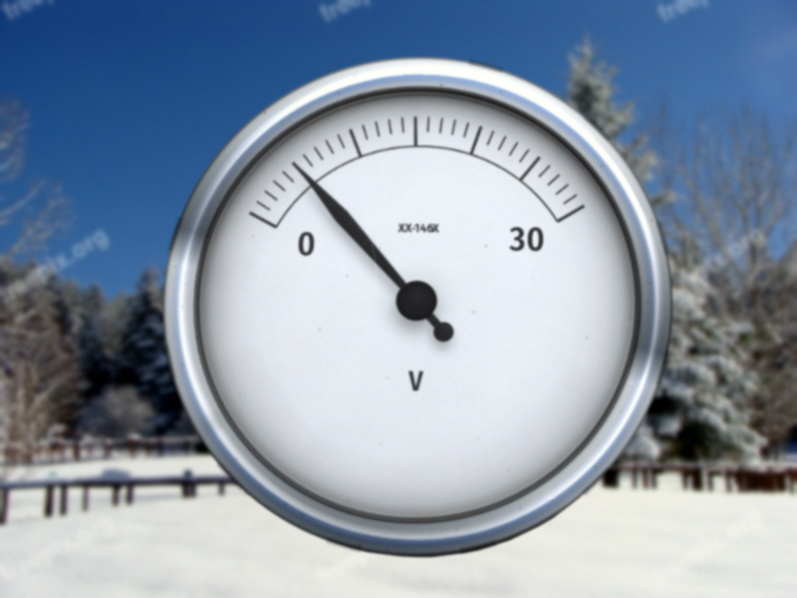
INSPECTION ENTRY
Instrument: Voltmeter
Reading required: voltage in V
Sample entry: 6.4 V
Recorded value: 5 V
